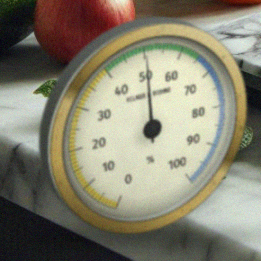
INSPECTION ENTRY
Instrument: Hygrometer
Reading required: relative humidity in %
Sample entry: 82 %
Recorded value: 50 %
